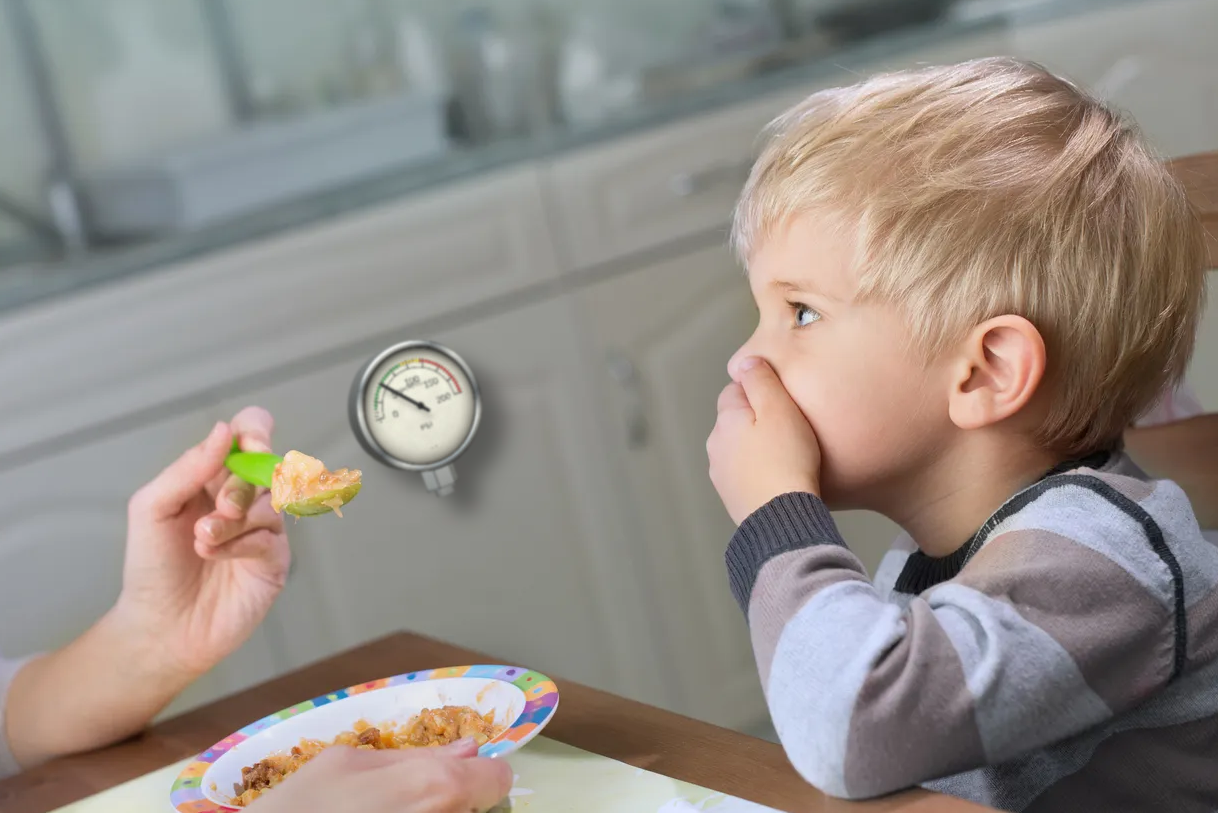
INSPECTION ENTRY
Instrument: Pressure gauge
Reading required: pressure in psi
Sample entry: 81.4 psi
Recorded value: 50 psi
